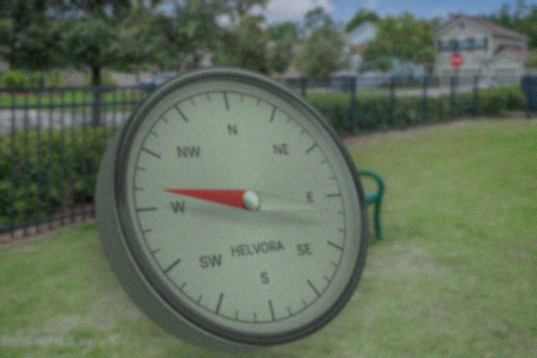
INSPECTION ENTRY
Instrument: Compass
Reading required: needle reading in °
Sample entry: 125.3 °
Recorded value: 280 °
